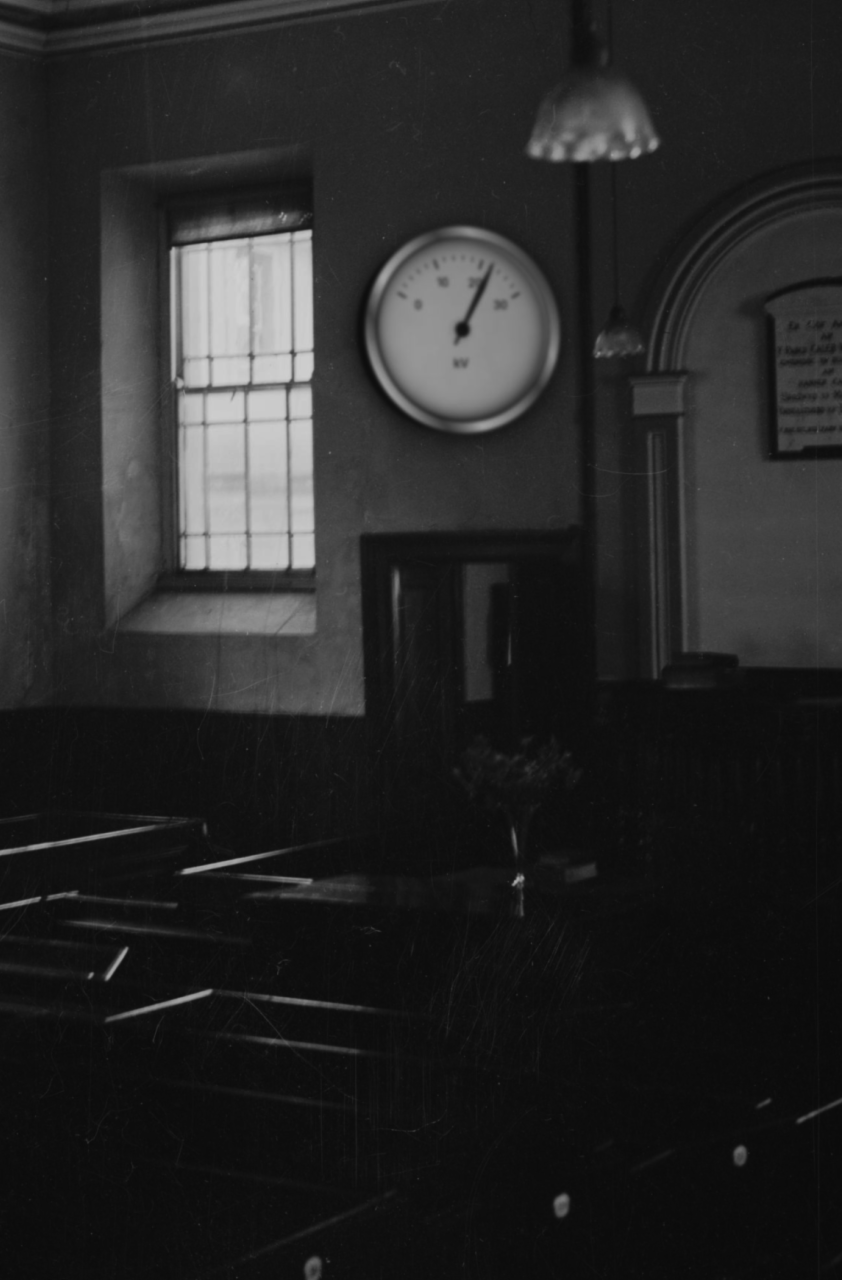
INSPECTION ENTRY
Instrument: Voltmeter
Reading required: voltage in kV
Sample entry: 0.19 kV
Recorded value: 22 kV
